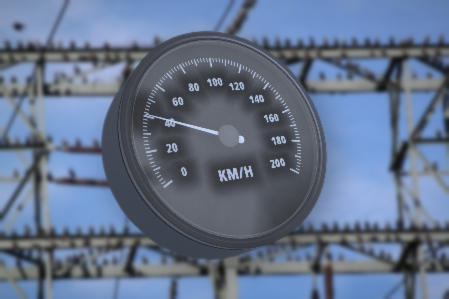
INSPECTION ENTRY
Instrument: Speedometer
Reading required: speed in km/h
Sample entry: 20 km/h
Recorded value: 40 km/h
